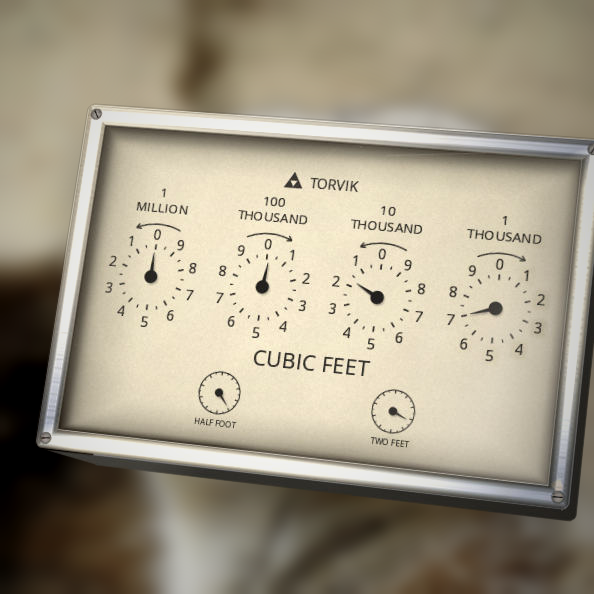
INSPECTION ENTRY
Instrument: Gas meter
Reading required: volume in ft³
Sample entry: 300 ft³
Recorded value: 1700 ft³
